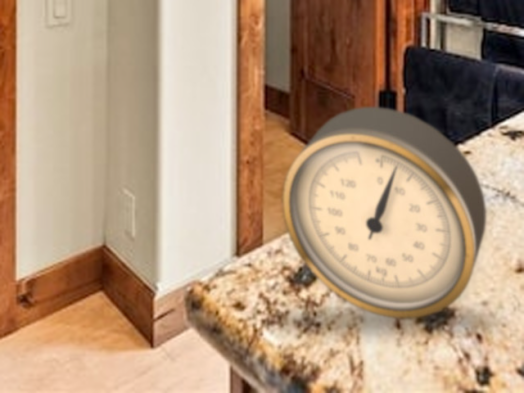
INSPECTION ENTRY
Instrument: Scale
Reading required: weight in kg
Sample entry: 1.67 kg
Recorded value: 5 kg
